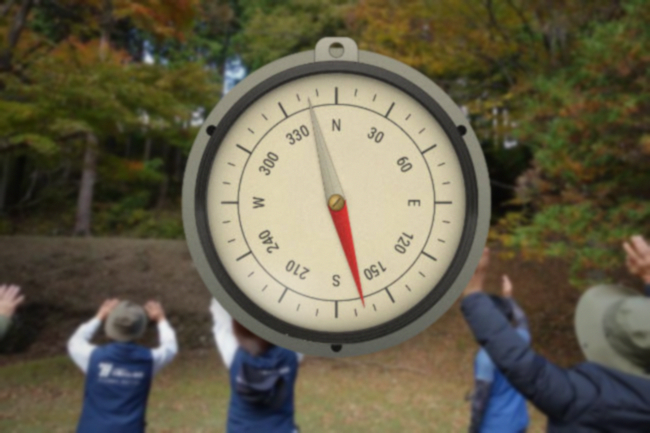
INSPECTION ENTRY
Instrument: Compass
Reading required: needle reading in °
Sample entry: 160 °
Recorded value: 165 °
